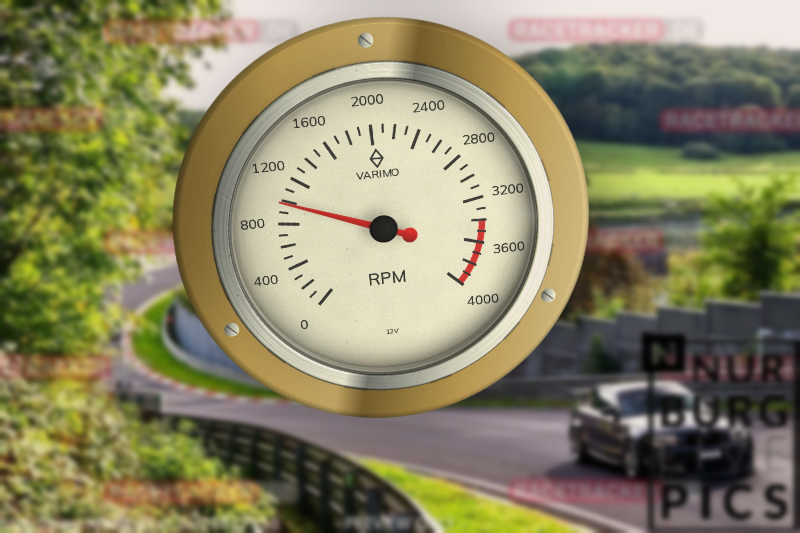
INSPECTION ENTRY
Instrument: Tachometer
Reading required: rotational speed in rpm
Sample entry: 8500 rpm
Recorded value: 1000 rpm
